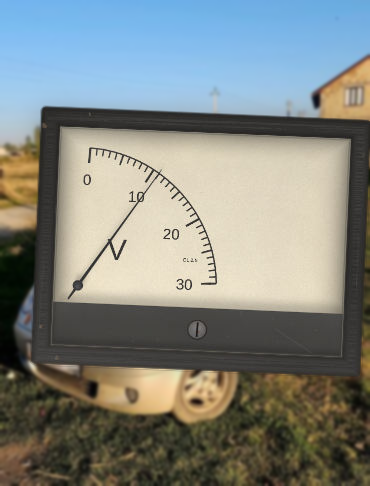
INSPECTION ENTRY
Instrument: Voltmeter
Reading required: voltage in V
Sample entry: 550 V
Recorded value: 11 V
